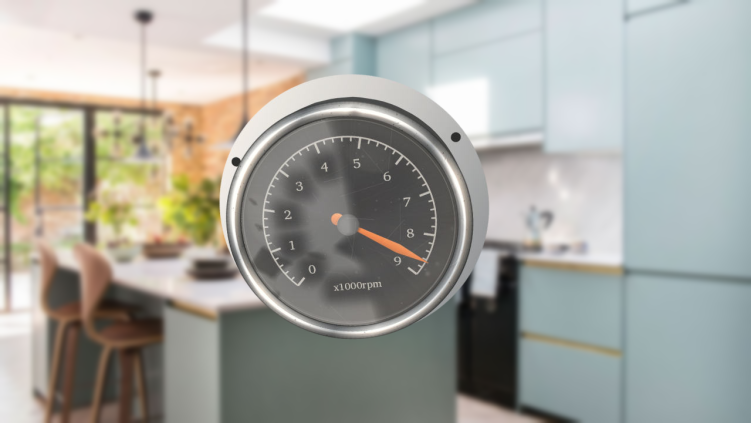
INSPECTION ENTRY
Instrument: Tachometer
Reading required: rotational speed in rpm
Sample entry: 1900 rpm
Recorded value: 8600 rpm
